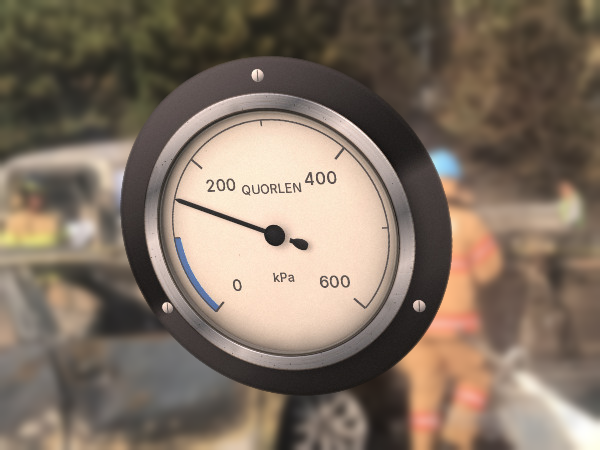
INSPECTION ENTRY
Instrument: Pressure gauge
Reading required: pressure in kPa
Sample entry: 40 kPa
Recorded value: 150 kPa
